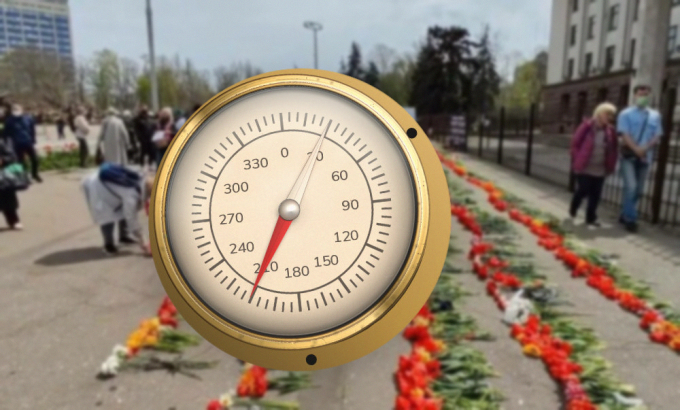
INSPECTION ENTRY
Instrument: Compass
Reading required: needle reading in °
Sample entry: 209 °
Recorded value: 210 °
